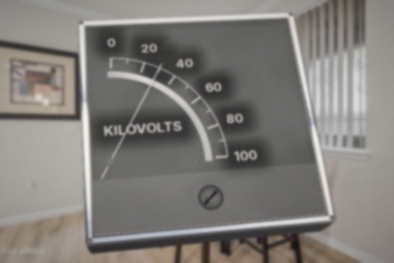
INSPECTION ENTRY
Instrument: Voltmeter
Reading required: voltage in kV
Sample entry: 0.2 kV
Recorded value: 30 kV
